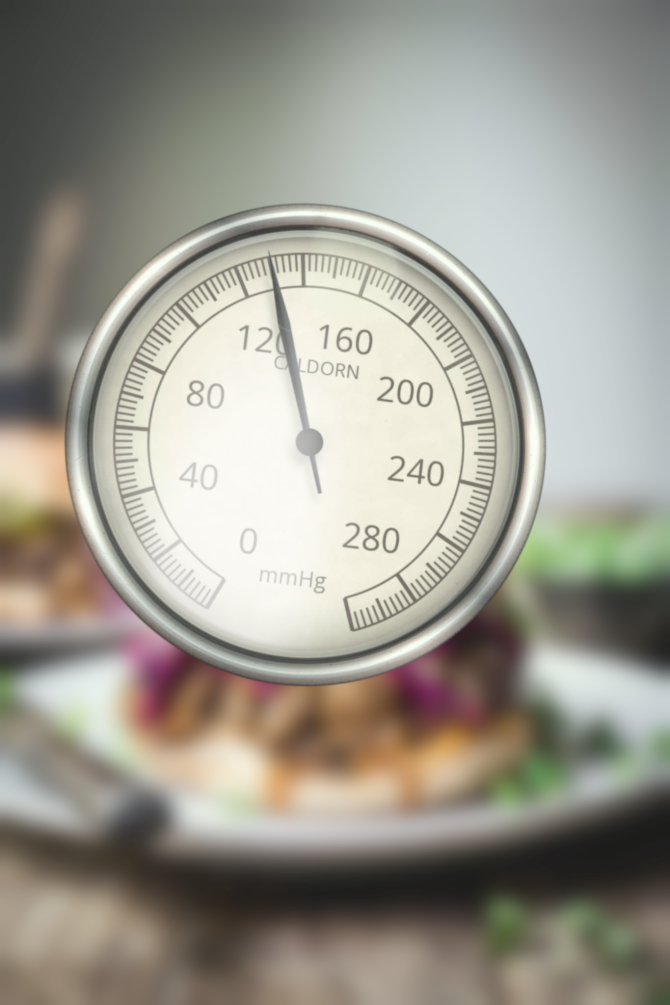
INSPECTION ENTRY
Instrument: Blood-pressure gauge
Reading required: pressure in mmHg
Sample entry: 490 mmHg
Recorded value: 130 mmHg
